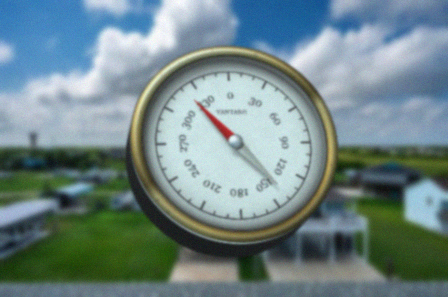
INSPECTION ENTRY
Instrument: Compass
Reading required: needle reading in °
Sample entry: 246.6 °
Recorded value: 320 °
